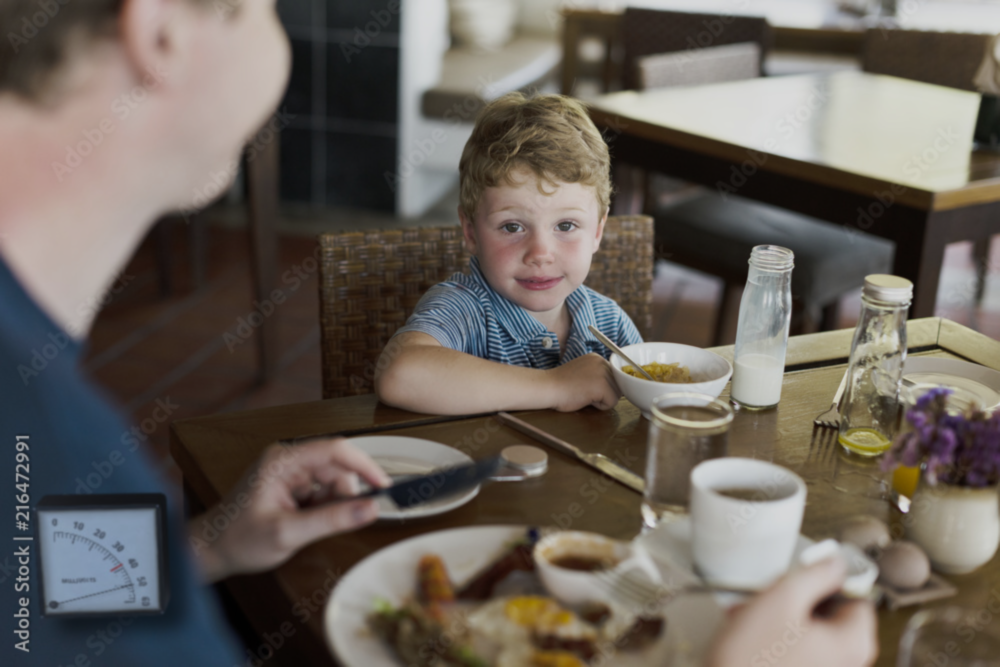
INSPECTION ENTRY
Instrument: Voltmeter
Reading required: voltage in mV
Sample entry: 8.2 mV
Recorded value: 50 mV
